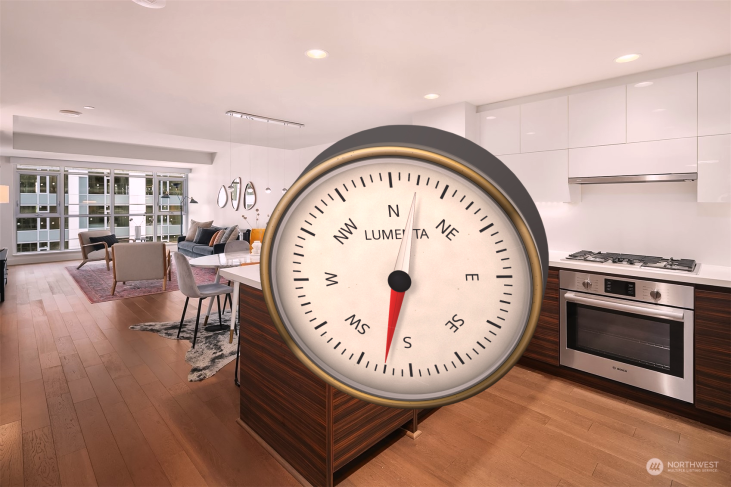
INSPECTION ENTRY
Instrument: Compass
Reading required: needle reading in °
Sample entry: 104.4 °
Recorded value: 195 °
